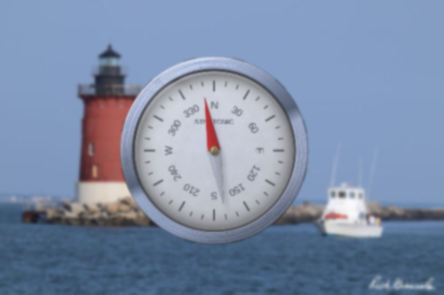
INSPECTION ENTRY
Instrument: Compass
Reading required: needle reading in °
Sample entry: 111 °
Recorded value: 350 °
